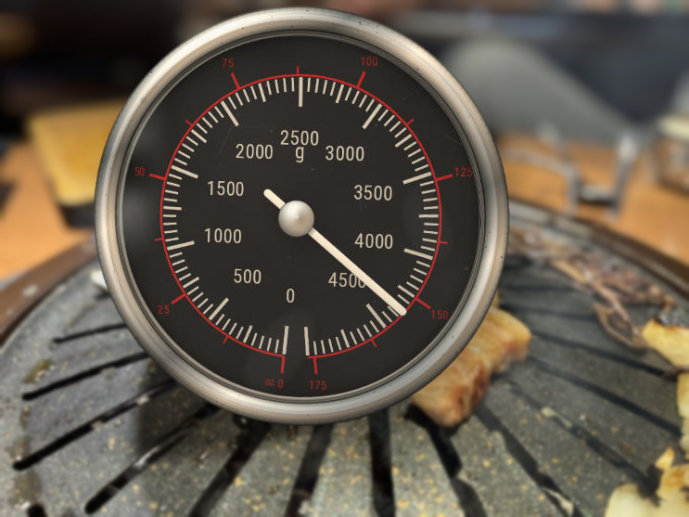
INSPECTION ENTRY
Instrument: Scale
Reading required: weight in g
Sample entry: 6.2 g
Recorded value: 4350 g
